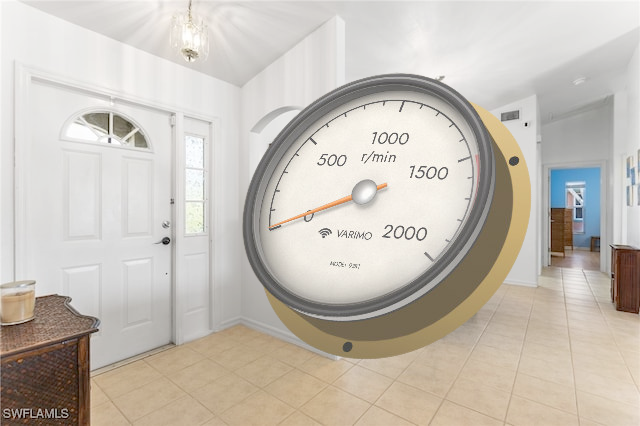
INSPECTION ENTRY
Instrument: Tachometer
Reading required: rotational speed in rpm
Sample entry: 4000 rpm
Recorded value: 0 rpm
